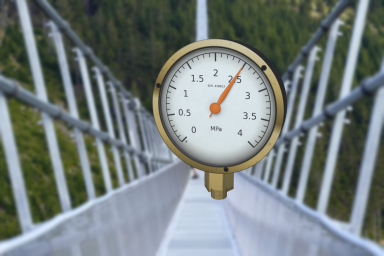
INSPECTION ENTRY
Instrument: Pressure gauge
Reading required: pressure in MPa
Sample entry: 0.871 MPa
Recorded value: 2.5 MPa
